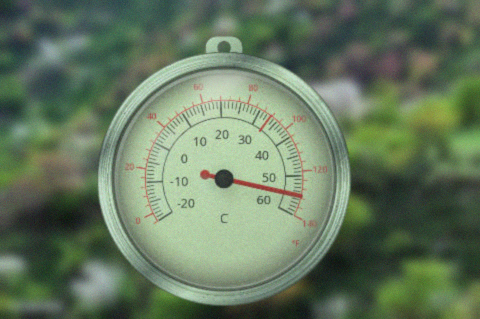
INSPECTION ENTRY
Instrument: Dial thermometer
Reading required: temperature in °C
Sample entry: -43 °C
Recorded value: 55 °C
